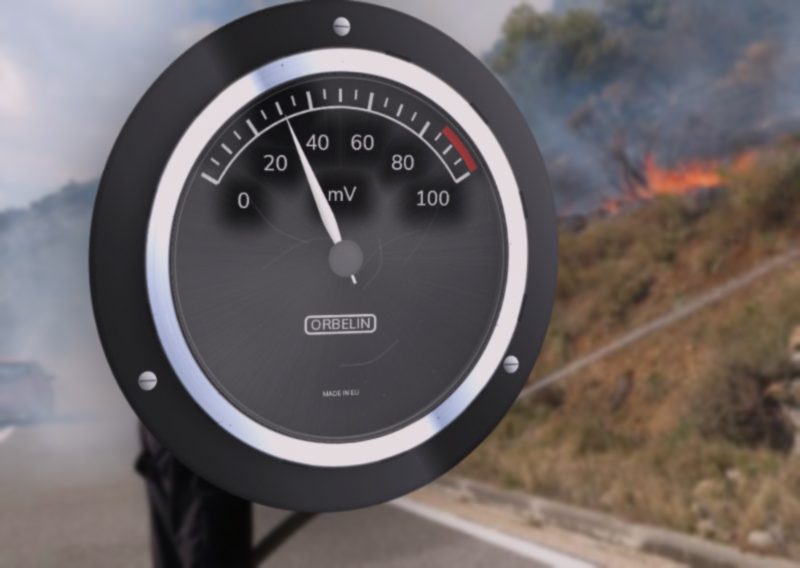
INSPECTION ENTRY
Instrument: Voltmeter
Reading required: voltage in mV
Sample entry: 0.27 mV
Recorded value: 30 mV
